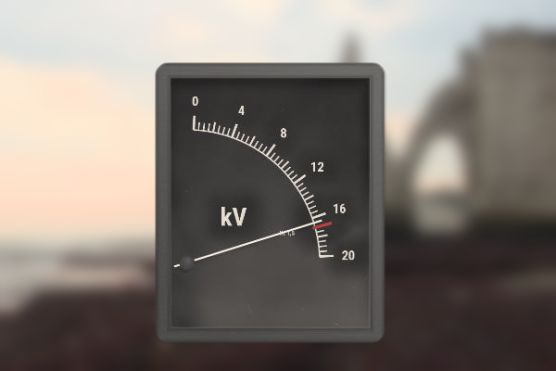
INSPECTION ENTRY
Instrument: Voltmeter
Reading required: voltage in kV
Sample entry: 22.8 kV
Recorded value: 16.5 kV
